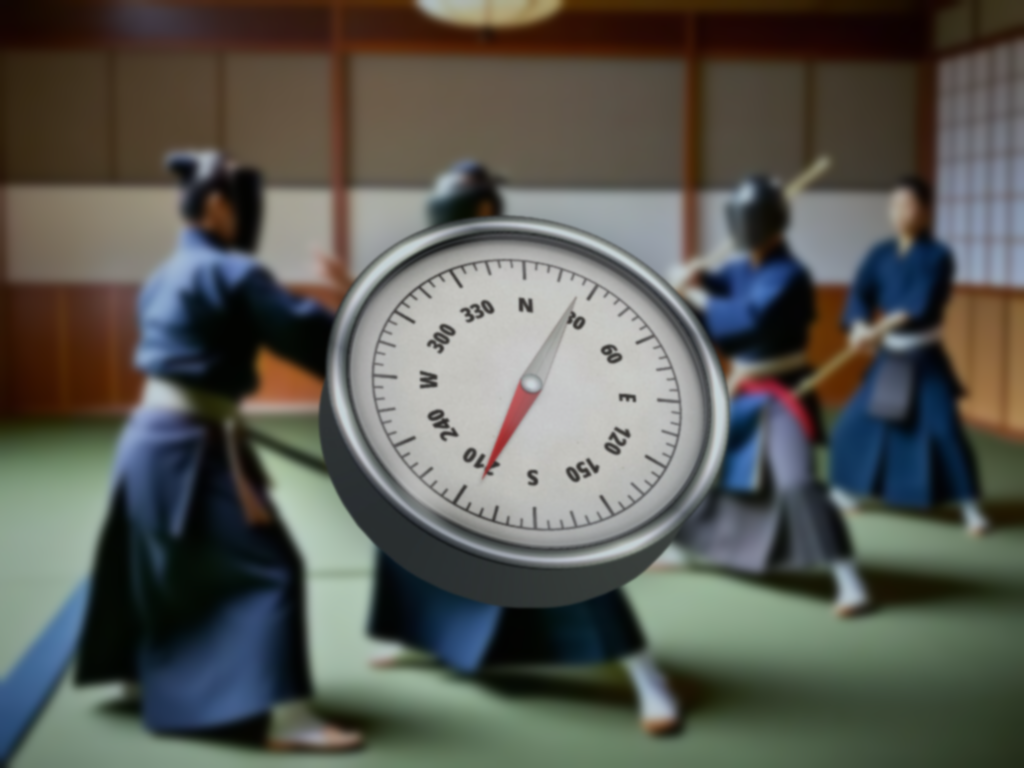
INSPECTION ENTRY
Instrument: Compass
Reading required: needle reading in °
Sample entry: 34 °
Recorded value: 205 °
